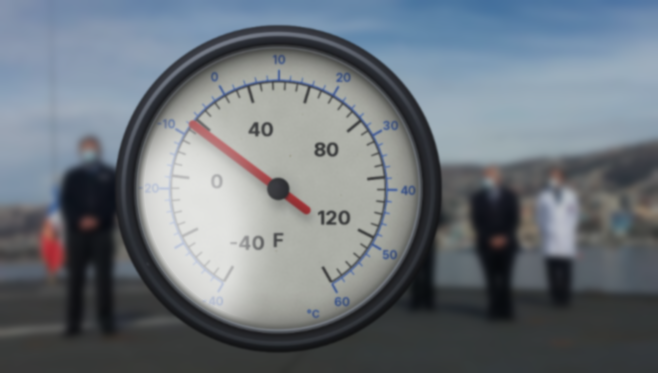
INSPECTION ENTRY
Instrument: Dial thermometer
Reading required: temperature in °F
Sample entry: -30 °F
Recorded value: 18 °F
